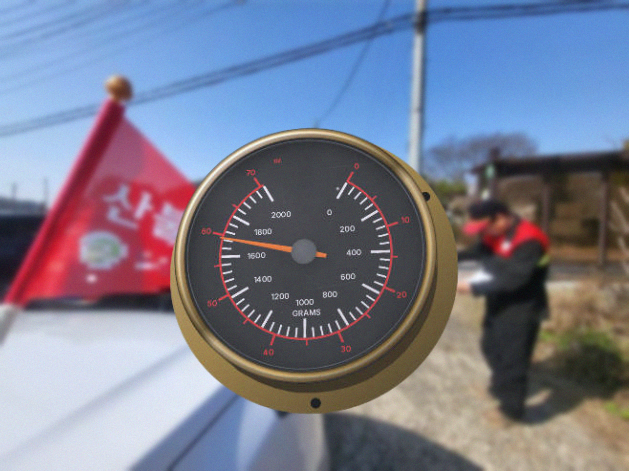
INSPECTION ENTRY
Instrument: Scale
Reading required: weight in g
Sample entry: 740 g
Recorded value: 1680 g
